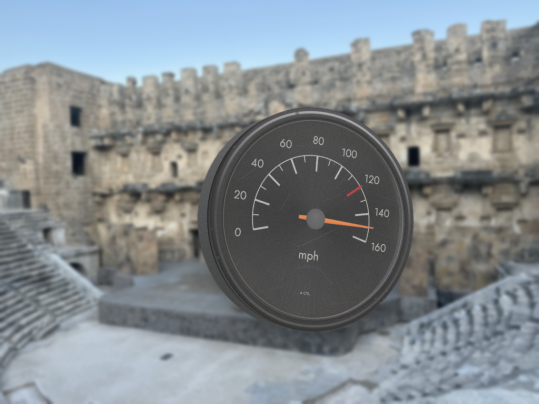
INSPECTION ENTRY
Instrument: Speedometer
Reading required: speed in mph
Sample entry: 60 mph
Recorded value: 150 mph
